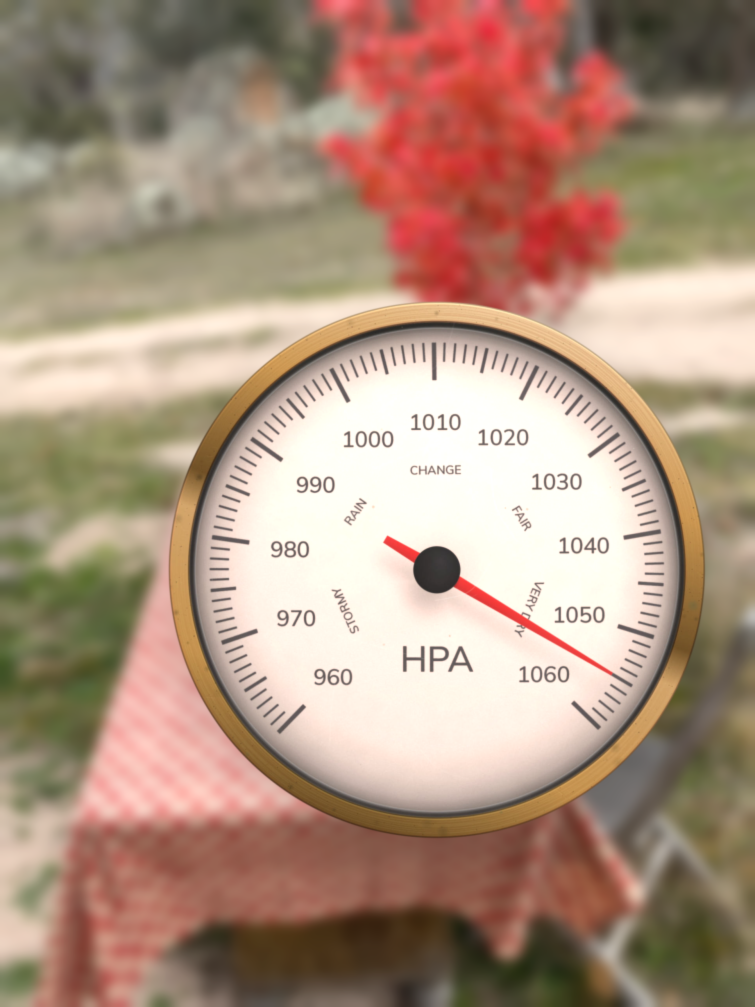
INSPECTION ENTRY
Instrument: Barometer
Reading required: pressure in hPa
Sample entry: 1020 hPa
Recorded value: 1055 hPa
